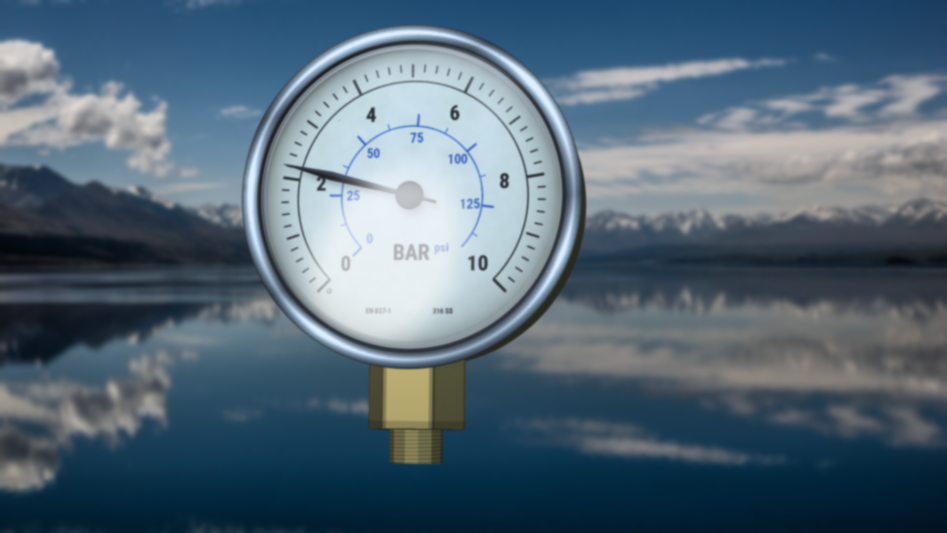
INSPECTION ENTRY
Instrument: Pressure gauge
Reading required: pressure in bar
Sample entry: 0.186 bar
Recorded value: 2.2 bar
